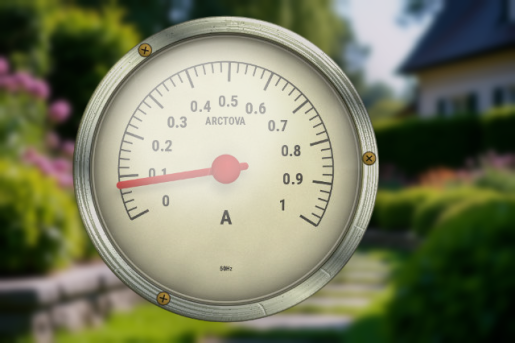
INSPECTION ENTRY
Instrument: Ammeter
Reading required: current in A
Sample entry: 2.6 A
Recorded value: 0.08 A
